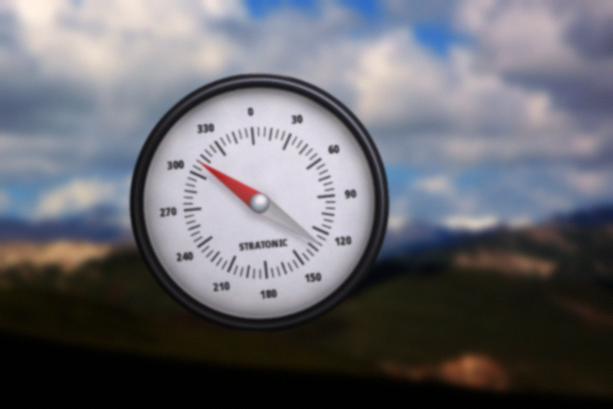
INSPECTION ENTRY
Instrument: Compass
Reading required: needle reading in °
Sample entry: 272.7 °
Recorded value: 310 °
